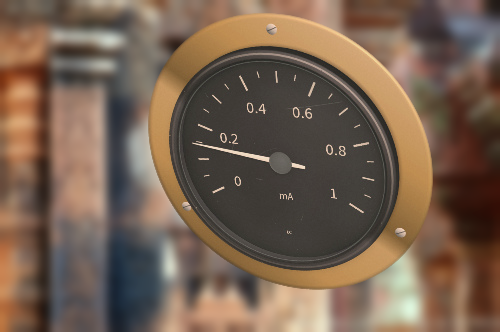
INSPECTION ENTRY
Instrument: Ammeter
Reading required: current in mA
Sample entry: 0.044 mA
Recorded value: 0.15 mA
